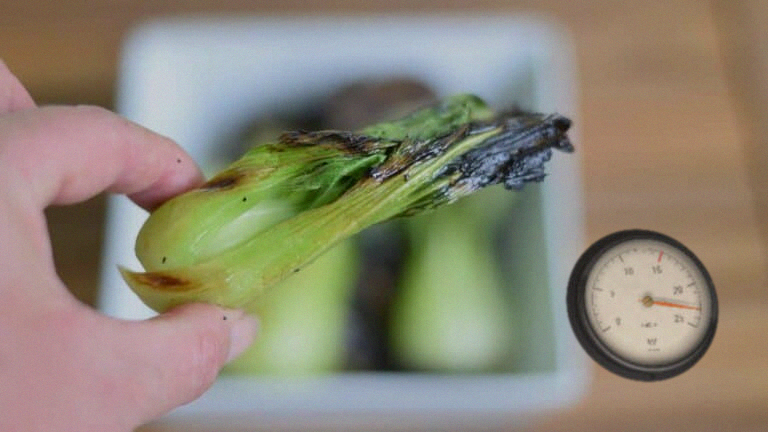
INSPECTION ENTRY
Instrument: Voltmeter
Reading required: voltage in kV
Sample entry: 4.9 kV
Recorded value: 23 kV
